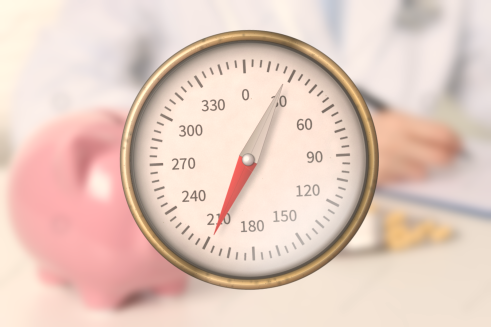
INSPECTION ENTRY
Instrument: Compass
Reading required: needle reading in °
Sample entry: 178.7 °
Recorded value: 207.5 °
